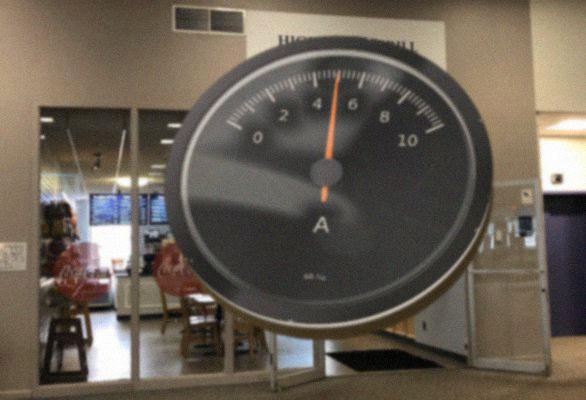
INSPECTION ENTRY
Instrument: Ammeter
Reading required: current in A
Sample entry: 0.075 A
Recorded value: 5 A
